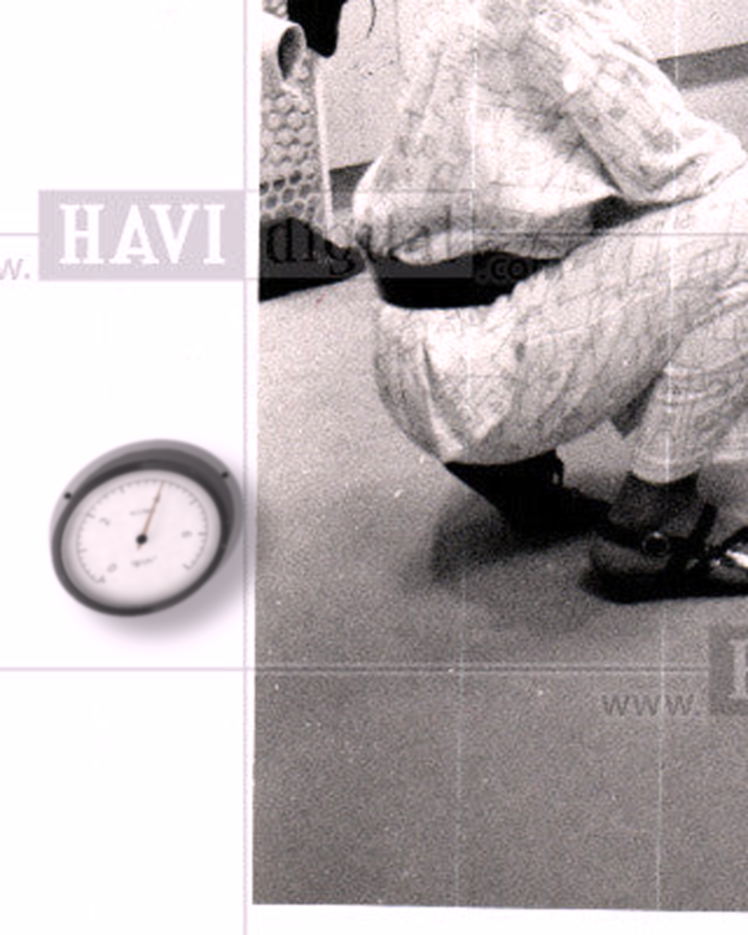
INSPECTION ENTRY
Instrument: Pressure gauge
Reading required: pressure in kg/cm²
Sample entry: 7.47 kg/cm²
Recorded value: 4 kg/cm²
